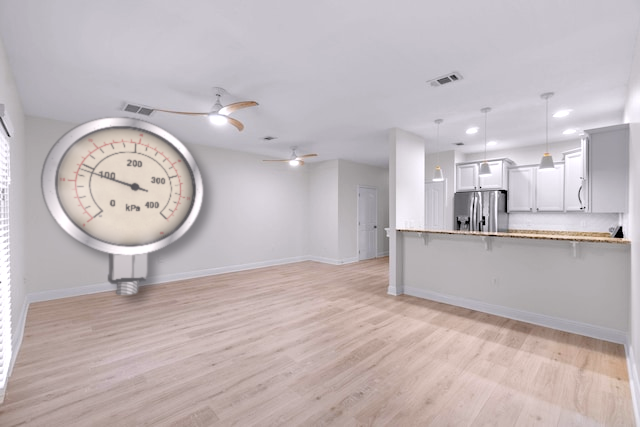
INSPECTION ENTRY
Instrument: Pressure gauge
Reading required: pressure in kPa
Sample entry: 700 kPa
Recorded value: 90 kPa
